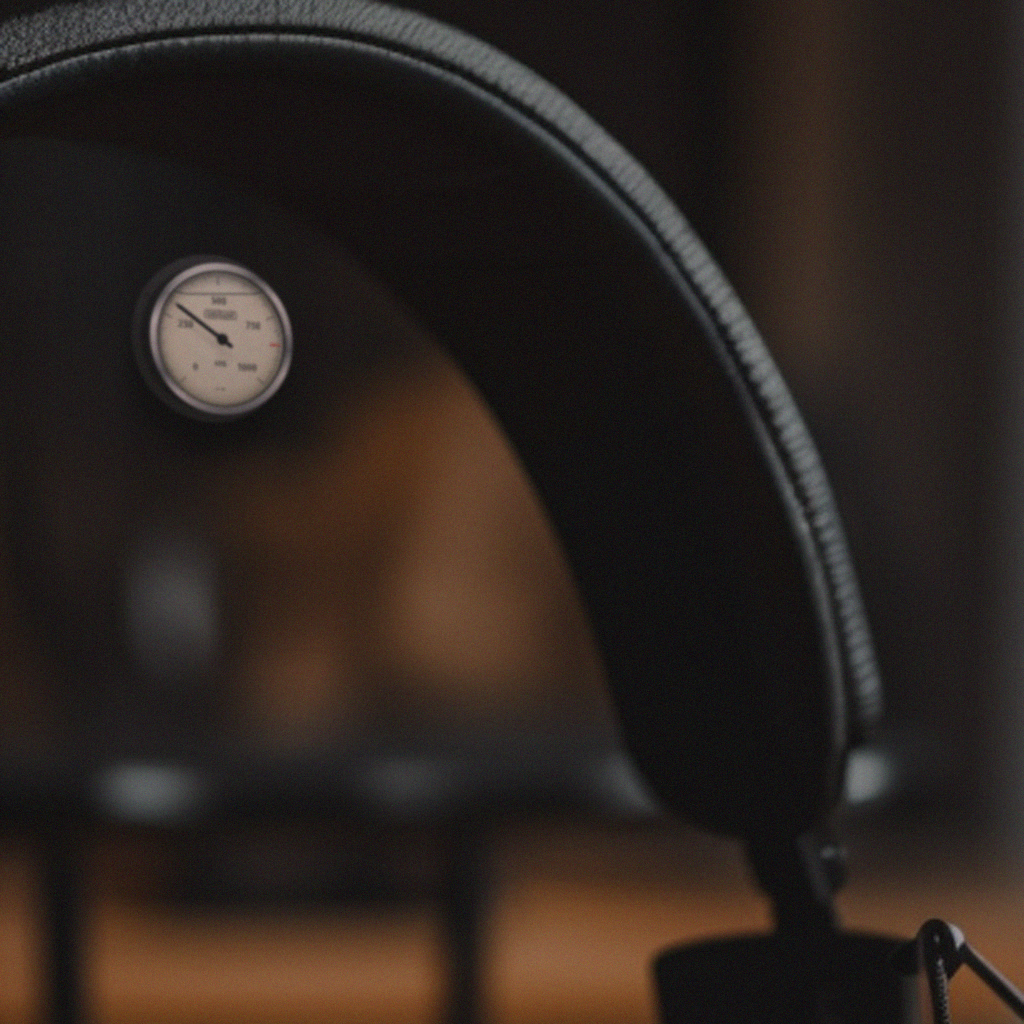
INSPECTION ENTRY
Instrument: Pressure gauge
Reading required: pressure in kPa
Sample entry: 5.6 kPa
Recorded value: 300 kPa
